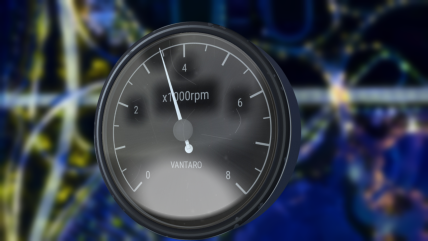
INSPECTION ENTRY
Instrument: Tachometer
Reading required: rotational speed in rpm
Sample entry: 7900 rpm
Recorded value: 3500 rpm
